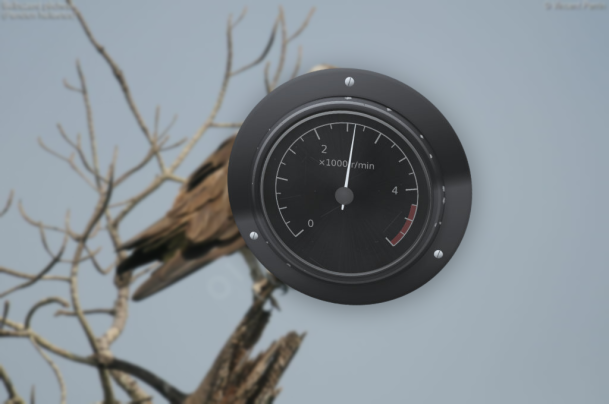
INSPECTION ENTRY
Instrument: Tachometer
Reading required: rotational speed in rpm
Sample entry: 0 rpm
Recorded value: 2625 rpm
